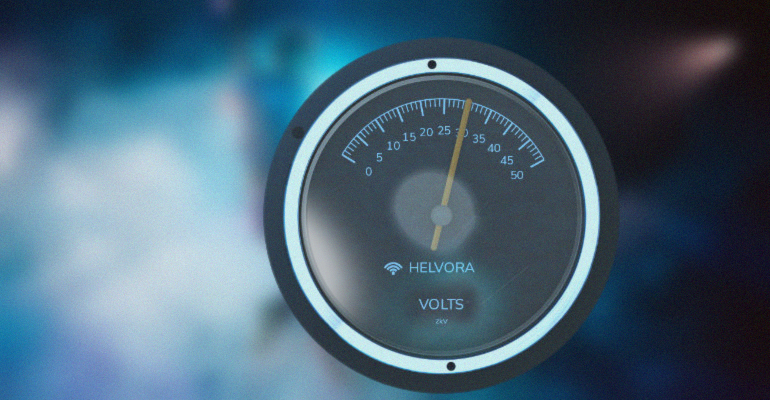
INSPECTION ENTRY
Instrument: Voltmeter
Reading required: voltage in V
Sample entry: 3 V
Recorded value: 30 V
